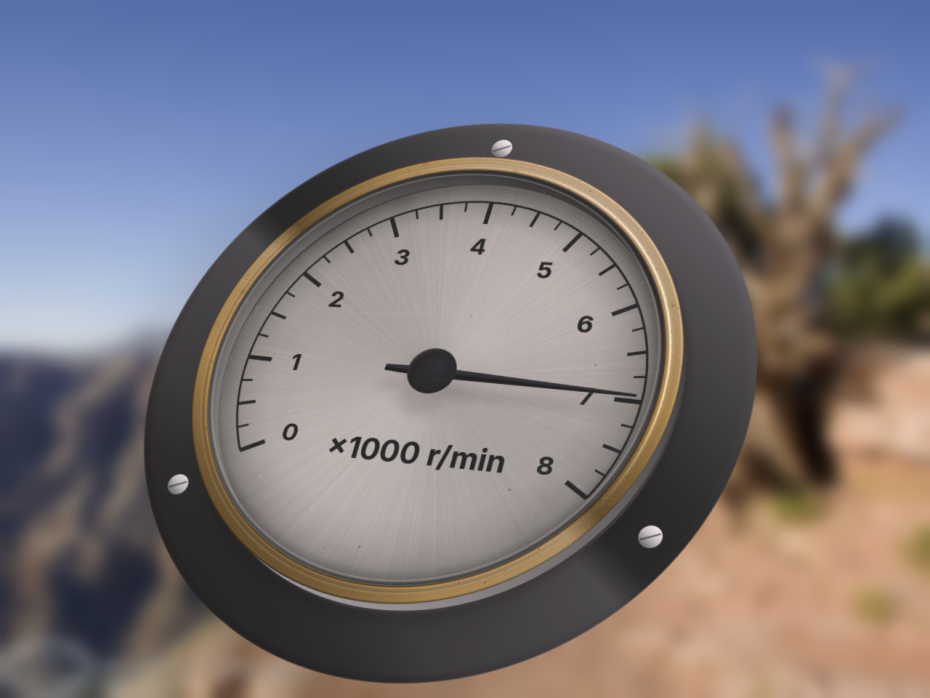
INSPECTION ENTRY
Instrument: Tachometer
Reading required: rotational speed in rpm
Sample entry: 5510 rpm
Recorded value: 7000 rpm
